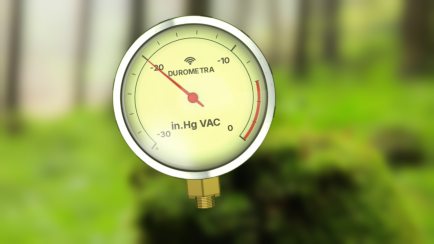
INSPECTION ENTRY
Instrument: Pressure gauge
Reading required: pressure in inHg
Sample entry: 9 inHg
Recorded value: -20 inHg
